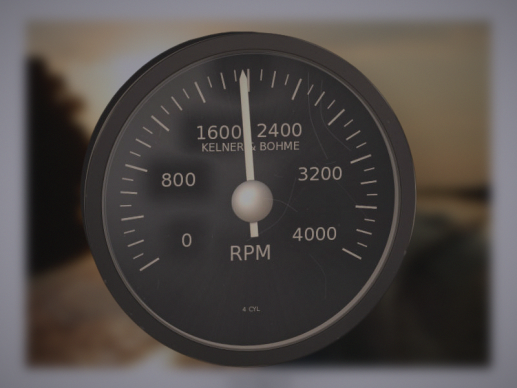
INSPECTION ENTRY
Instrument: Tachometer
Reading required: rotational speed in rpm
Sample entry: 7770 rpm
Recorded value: 1950 rpm
